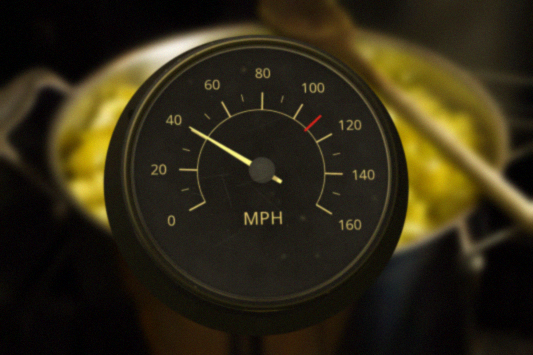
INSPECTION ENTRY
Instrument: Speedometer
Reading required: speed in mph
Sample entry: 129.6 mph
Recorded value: 40 mph
